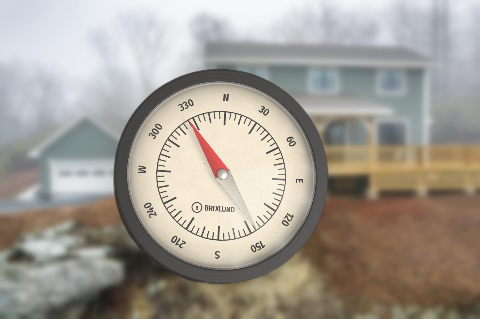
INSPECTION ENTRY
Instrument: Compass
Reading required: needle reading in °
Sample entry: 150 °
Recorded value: 325 °
